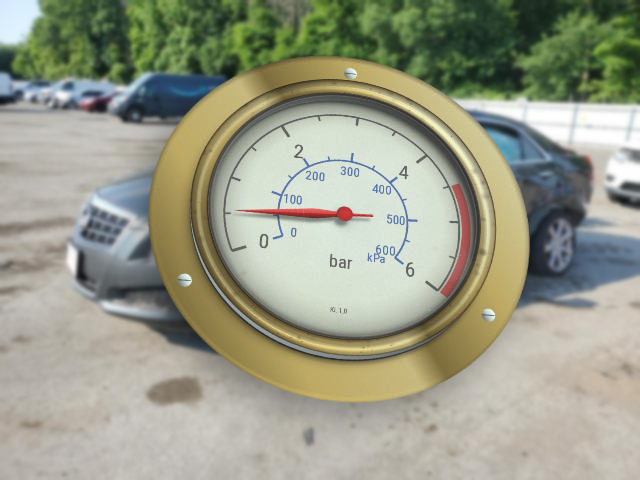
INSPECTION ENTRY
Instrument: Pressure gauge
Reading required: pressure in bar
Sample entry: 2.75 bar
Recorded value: 0.5 bar
